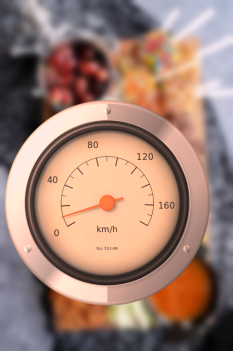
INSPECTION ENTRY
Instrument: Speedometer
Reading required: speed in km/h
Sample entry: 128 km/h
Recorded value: 10 km/h
